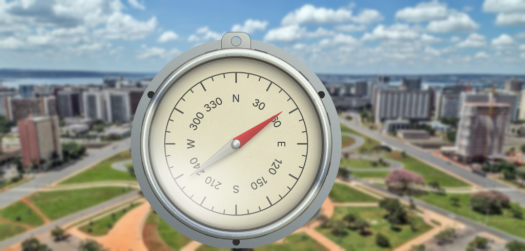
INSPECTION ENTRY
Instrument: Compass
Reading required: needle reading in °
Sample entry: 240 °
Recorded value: 55 °
